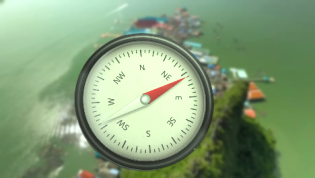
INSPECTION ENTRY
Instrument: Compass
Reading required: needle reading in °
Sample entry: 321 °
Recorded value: 65 °
